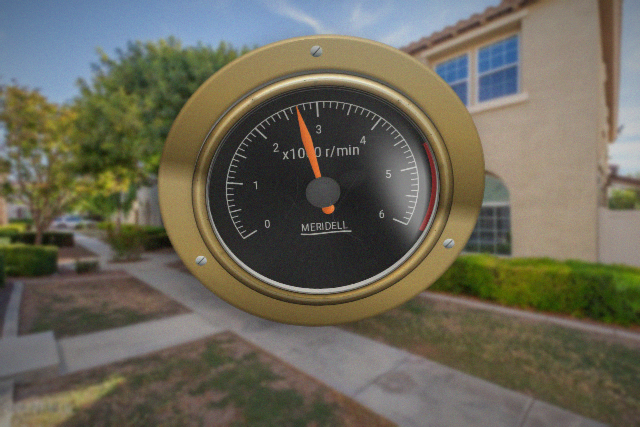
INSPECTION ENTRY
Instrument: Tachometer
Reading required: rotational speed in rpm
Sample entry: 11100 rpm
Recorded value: 2700 rpm
